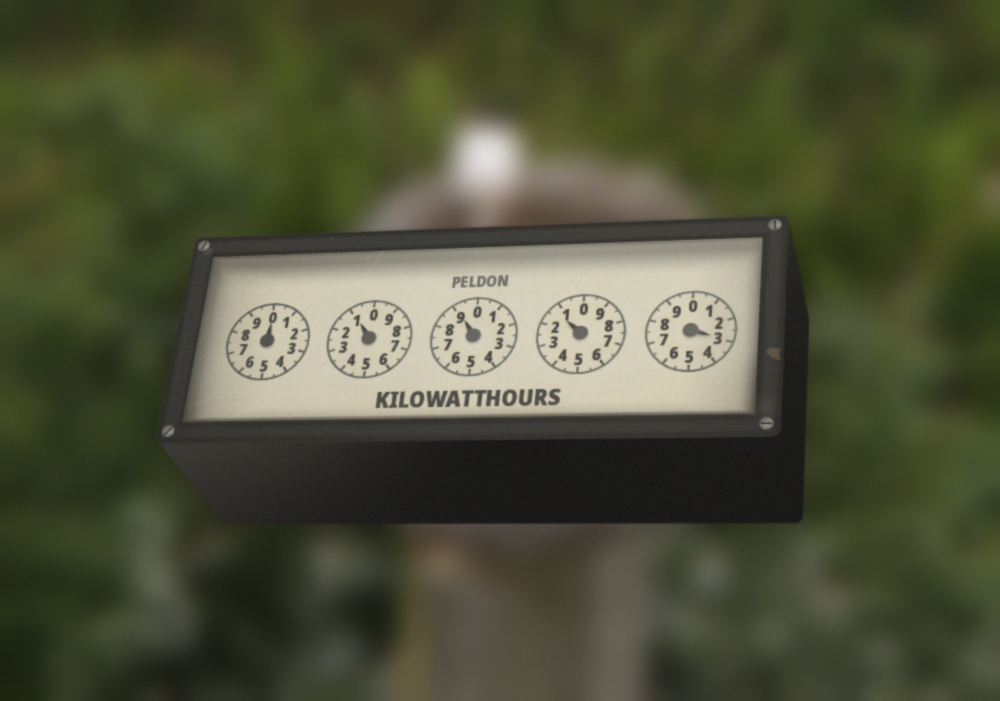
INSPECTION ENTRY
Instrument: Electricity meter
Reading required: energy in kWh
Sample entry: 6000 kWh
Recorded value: 913 kWh
